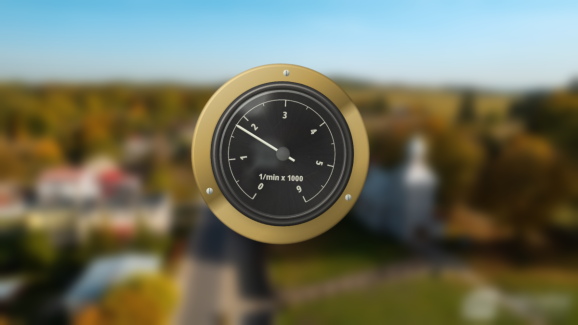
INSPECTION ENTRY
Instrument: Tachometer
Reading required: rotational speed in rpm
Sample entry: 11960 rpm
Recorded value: 1750 rpm
